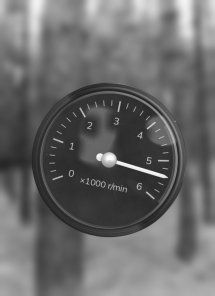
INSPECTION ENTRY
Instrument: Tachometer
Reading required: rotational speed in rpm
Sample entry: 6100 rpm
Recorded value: 5400 rpm
